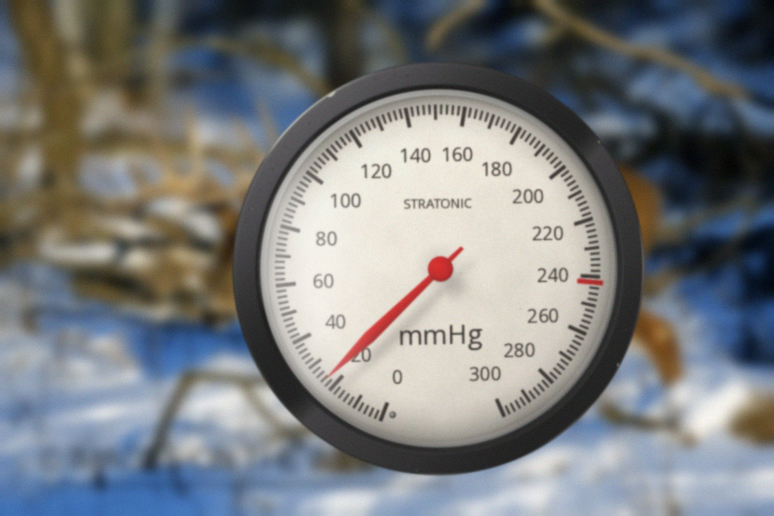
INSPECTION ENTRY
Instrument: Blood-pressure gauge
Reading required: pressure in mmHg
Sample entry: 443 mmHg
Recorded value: 24 mmHg
